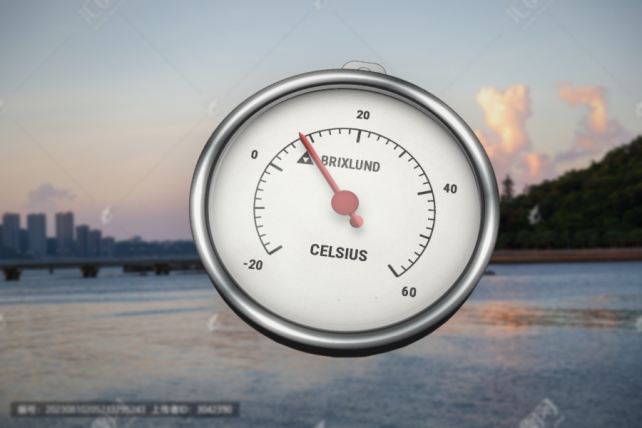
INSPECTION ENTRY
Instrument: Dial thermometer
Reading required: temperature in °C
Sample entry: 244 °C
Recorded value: 8 °C
